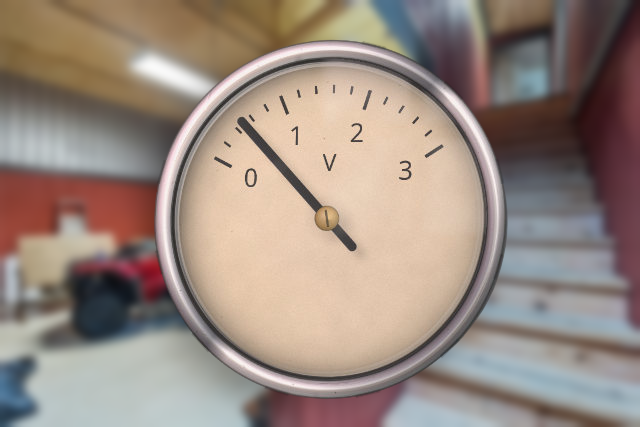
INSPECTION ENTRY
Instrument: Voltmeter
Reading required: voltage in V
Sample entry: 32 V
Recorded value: 0.5 V
